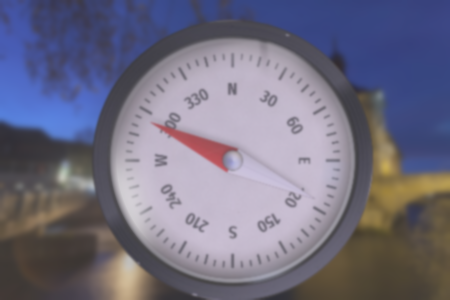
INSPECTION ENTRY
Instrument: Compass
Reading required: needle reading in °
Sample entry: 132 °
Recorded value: 295 °
